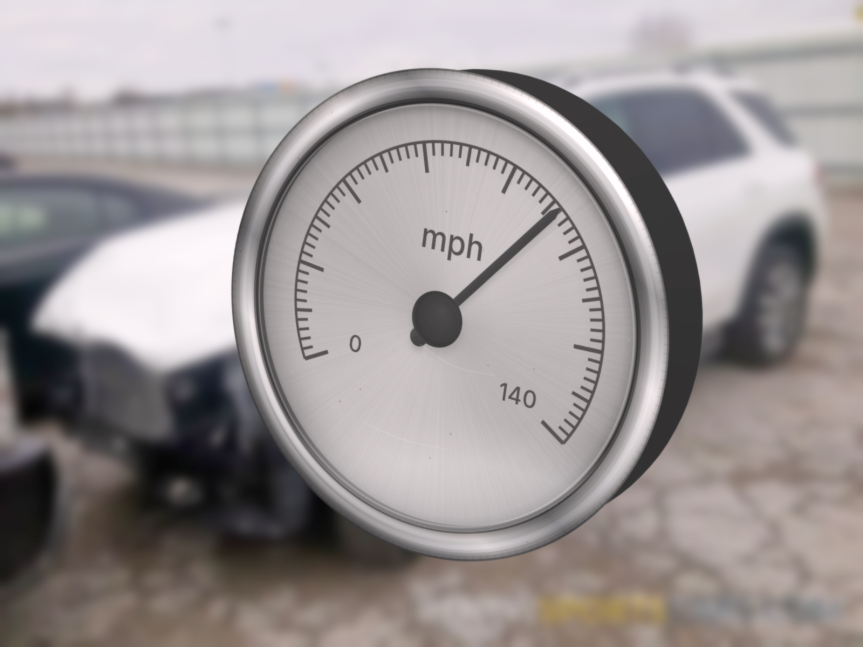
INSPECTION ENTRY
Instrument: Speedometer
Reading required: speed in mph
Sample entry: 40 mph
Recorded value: 92 mph
